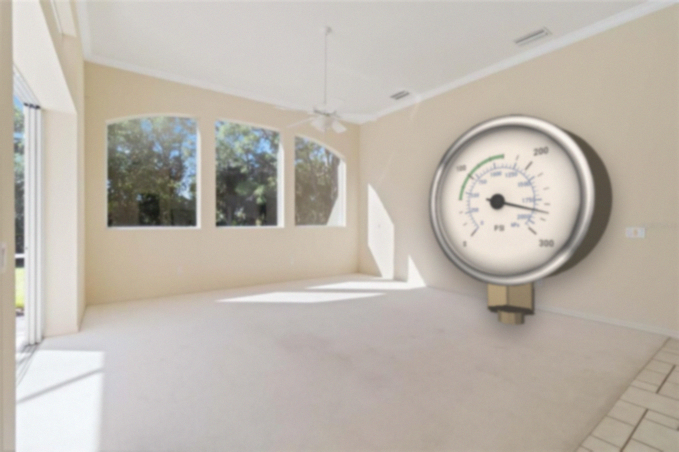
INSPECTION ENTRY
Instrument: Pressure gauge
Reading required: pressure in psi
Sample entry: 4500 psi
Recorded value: 270 psi
